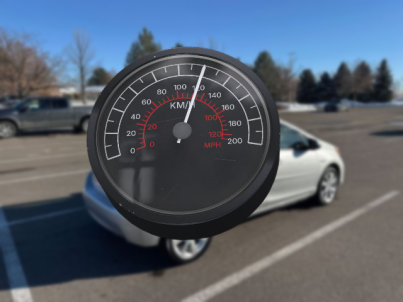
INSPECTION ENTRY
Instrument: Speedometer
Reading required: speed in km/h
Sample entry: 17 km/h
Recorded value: 120 km/h
